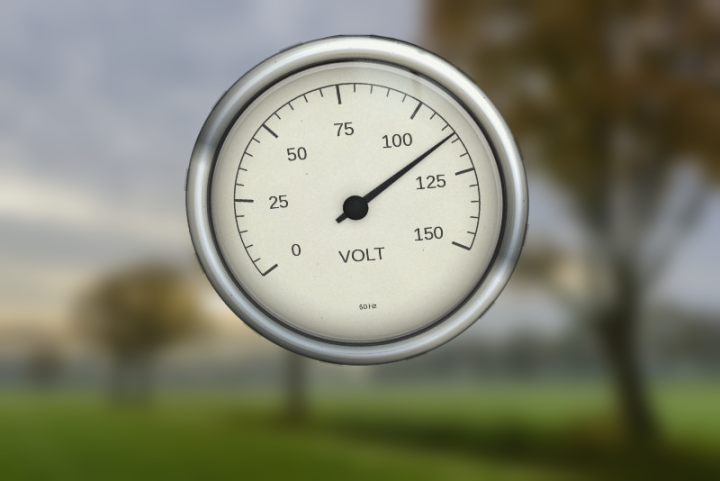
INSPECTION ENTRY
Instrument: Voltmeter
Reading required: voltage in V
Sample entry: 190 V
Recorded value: 112.5 V
